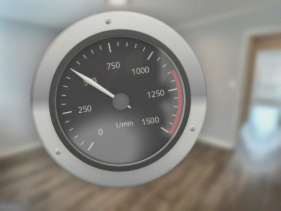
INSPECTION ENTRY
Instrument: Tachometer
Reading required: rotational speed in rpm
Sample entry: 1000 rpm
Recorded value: 500 rpm
